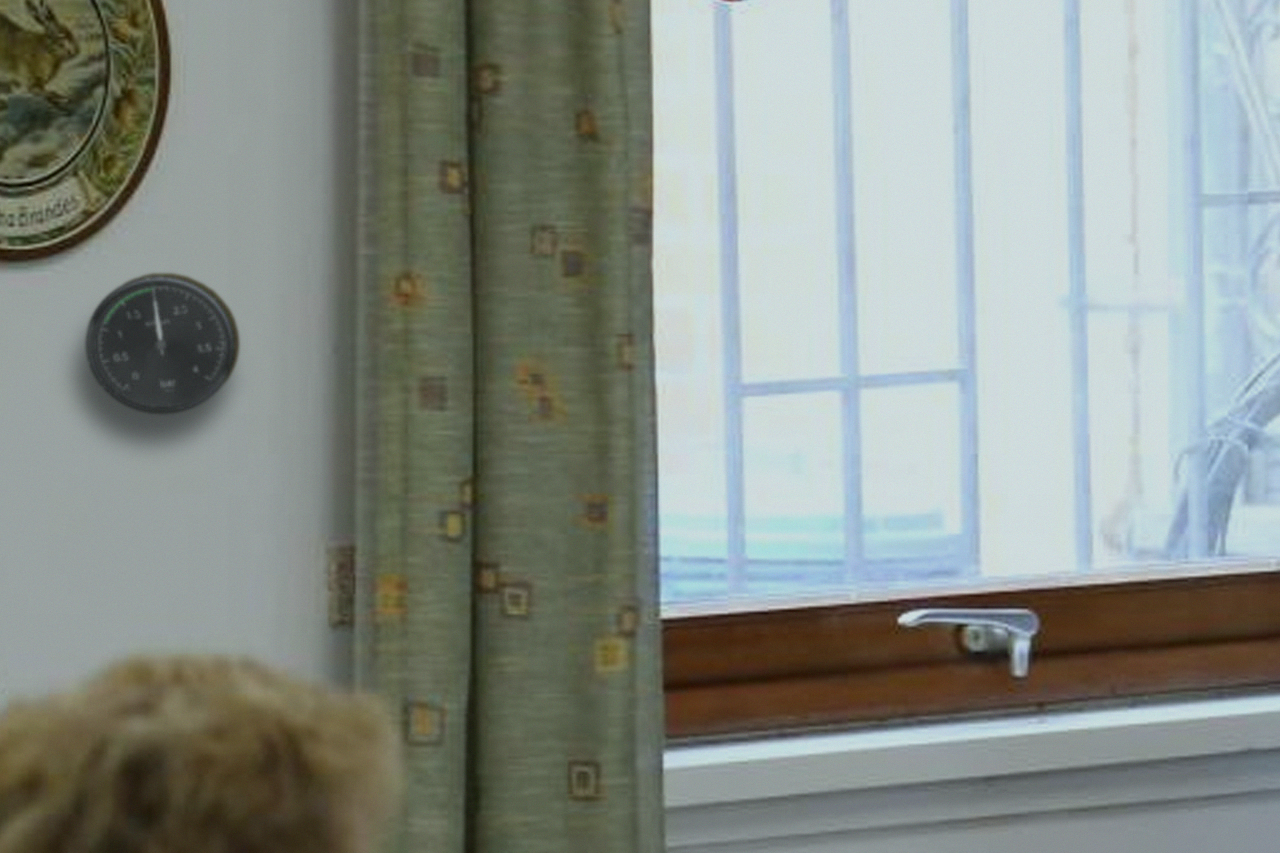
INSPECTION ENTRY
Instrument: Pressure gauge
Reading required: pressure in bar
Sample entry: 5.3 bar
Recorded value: 2 bar
